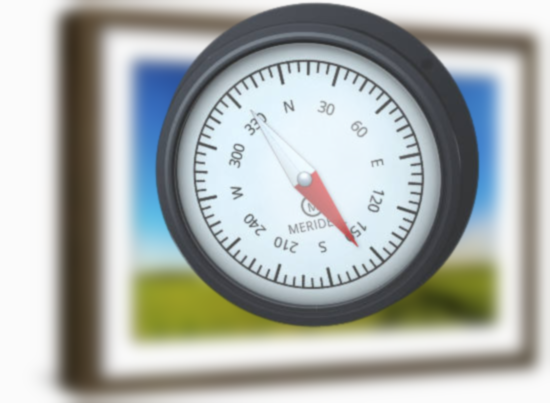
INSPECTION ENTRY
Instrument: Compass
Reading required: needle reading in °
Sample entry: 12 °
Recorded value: 155 °
